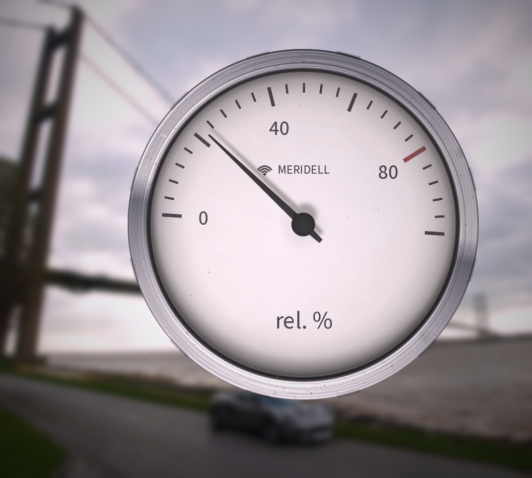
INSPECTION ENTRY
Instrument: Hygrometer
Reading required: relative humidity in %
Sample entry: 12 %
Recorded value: 22 %
